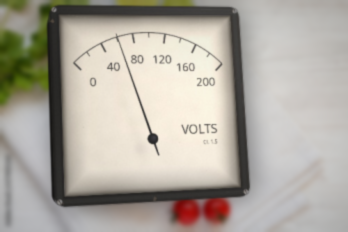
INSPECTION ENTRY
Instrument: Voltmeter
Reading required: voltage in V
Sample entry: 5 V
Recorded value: 60 V
